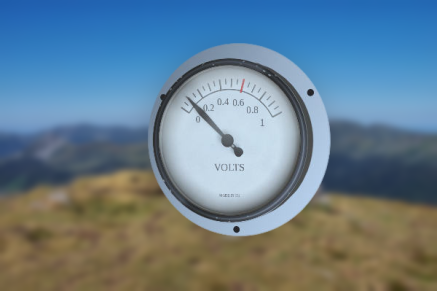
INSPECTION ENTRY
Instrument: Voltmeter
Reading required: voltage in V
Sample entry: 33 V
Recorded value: 0.1 V
